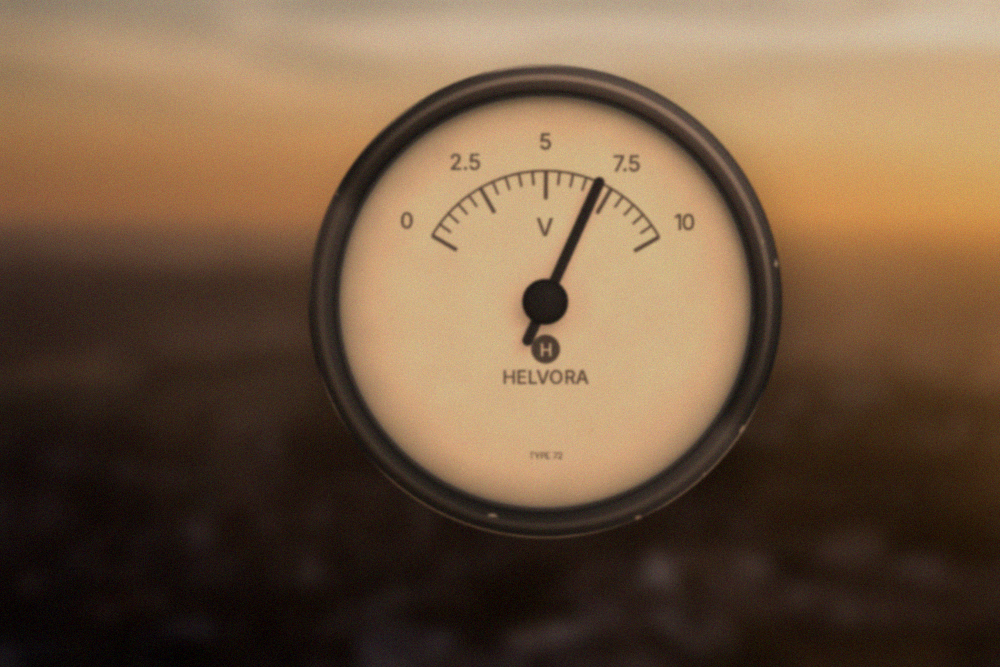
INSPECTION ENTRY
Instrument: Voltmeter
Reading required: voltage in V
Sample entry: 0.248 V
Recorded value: 7 V
